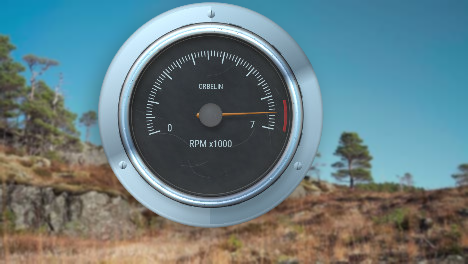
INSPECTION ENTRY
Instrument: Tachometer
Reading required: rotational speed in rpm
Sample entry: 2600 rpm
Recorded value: 6500 rpm
